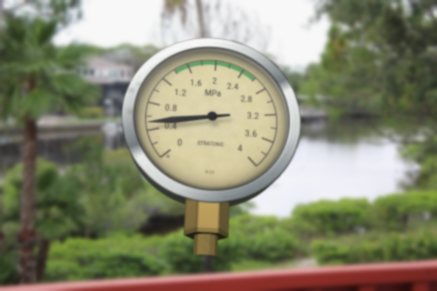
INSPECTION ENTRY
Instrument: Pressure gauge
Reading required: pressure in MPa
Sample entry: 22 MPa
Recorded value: 0.5 MPa
